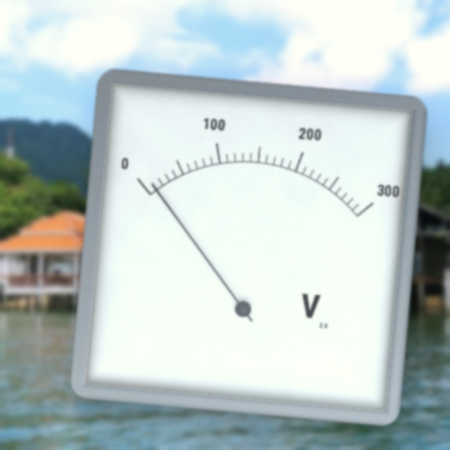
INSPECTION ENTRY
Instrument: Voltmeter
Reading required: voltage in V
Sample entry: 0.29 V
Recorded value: 10 V
